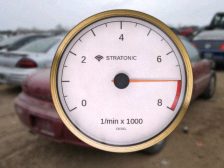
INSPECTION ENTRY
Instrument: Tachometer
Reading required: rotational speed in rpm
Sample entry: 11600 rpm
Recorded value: 7000 rpm
